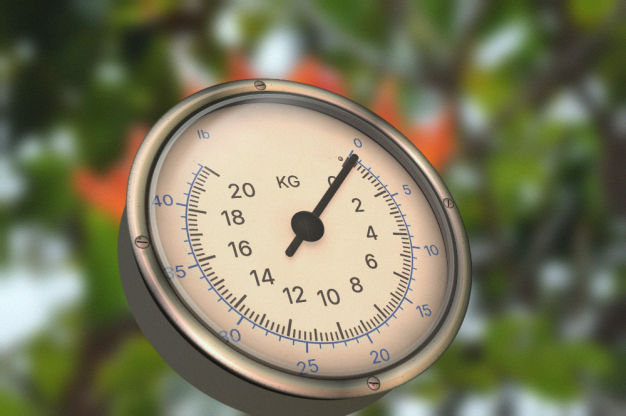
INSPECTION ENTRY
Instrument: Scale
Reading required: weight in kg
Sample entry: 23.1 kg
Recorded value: 0.2 kg
